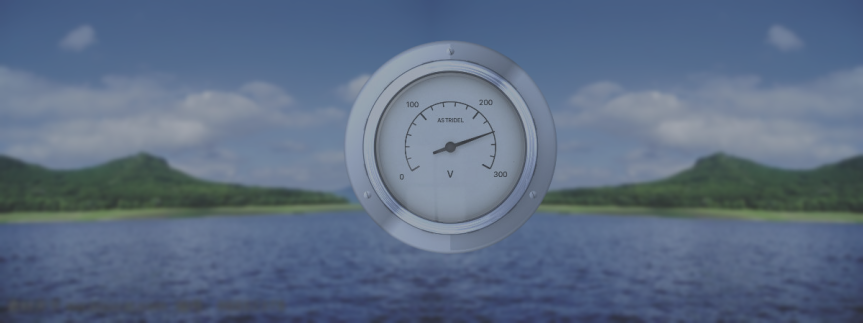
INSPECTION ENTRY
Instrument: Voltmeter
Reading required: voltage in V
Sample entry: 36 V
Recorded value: 240 V
